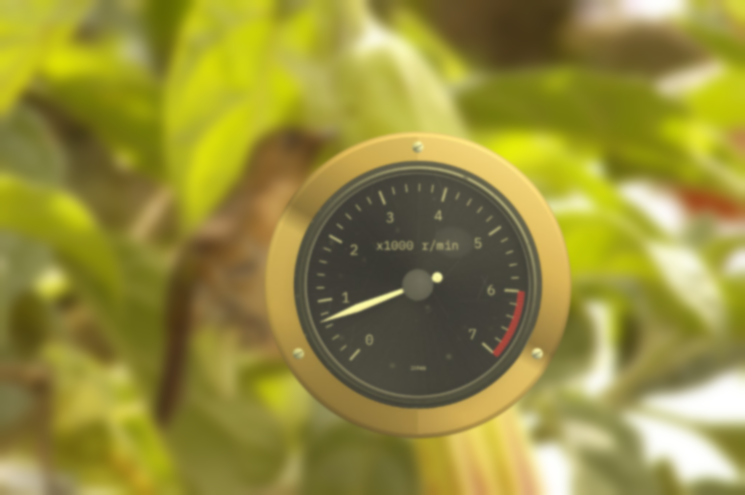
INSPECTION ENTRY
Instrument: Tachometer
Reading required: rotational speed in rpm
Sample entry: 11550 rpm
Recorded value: 700 rpm
